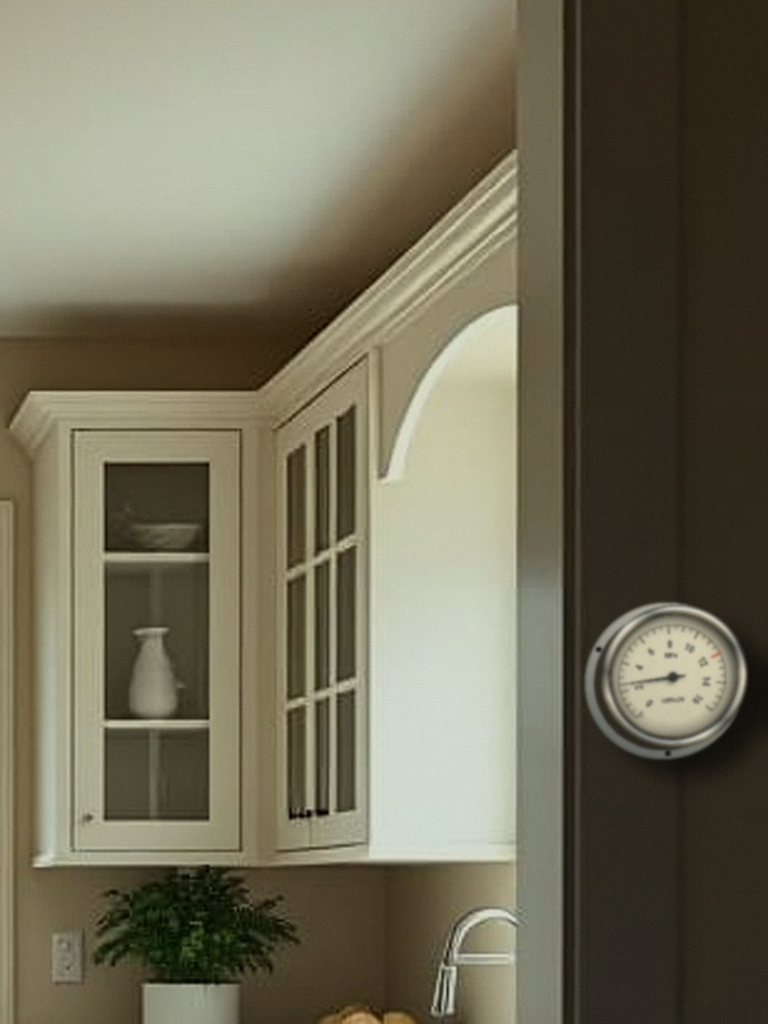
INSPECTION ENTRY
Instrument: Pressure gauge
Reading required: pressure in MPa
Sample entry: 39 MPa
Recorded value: 2.5 MPa
